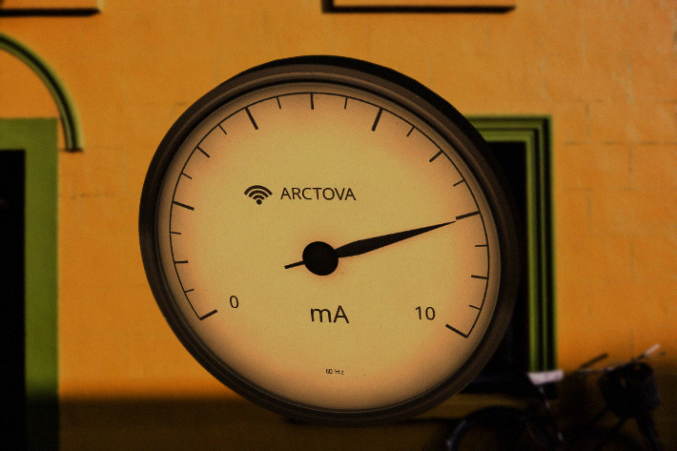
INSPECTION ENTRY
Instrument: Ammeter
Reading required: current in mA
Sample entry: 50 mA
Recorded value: 8 mA
